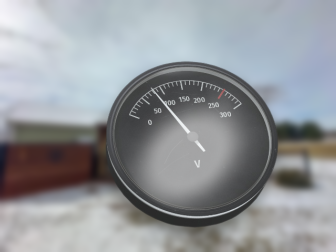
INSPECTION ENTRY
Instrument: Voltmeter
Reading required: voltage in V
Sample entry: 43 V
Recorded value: 80 V
